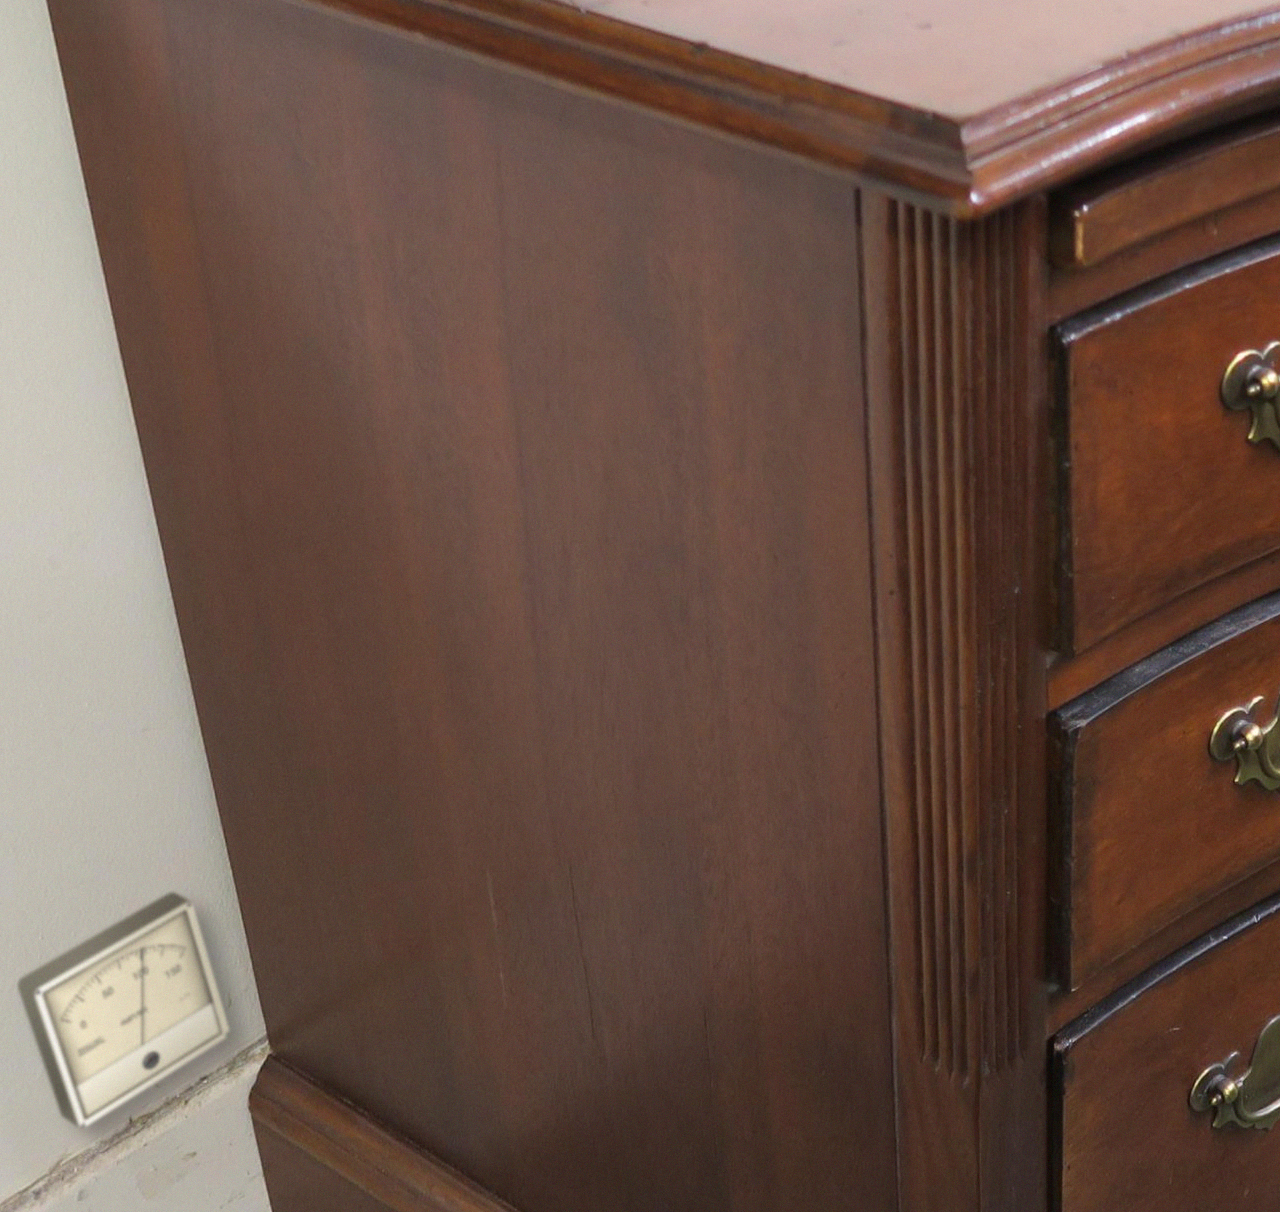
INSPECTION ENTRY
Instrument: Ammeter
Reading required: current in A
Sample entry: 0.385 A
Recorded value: 100 A
